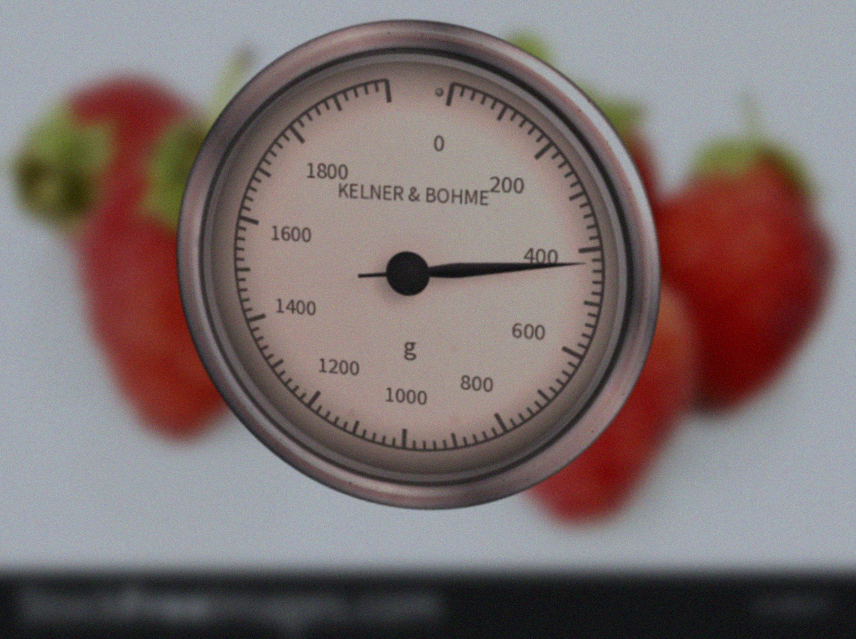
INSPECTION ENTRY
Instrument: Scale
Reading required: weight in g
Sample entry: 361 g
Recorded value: 420 g
